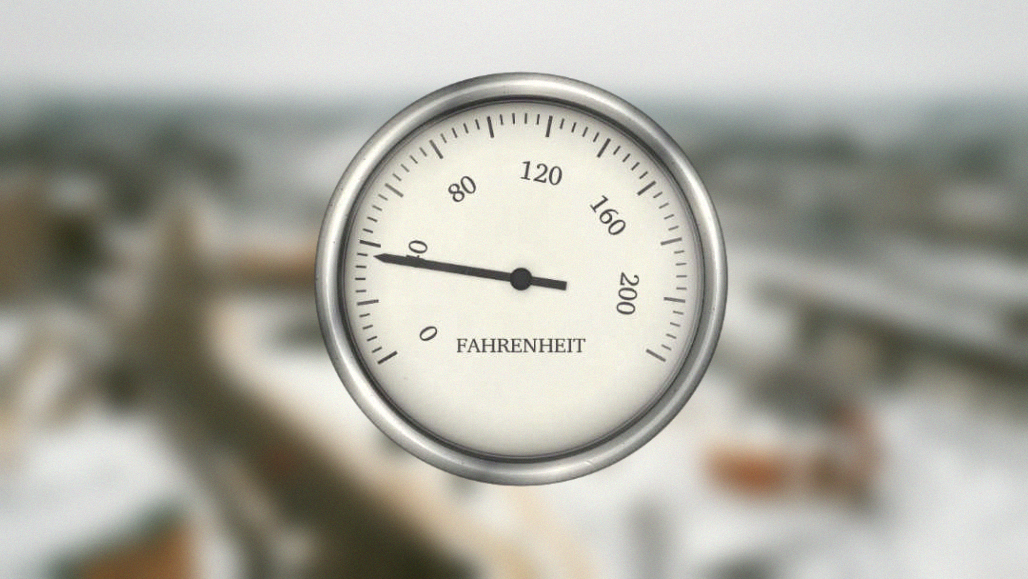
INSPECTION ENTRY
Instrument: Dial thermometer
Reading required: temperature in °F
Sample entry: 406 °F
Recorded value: 36 °F
